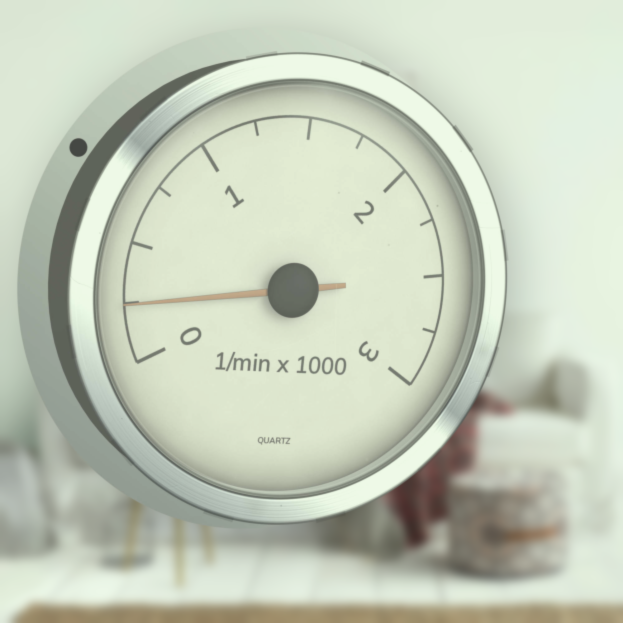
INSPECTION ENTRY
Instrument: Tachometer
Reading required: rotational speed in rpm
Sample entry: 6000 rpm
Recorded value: 250 rpm
